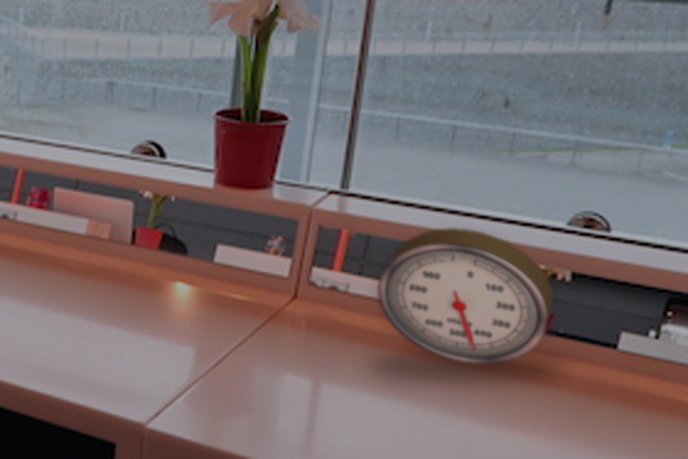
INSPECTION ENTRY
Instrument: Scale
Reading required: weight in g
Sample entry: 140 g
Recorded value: 450 g
